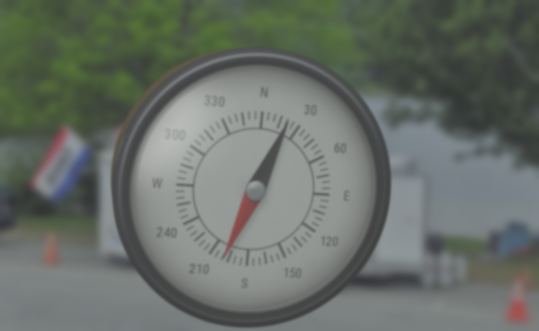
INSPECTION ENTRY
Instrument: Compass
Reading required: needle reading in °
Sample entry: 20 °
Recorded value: 200 °
